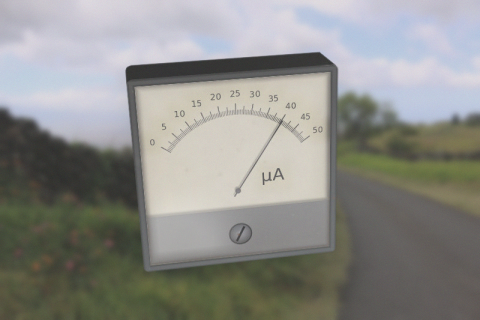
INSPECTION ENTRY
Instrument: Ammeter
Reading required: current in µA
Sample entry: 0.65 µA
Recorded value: 40 µA
